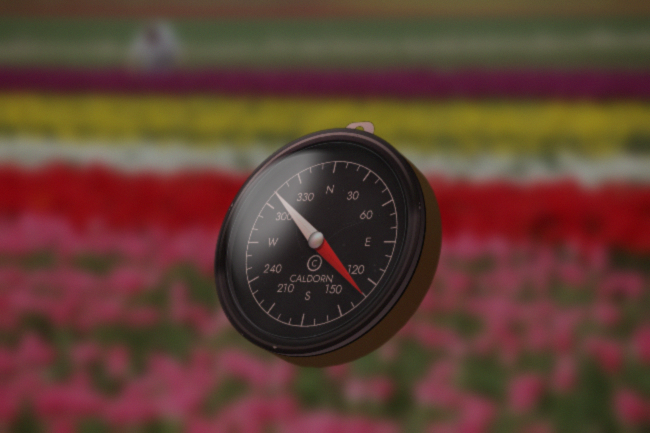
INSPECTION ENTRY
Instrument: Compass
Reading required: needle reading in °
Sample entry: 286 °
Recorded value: 130 °
